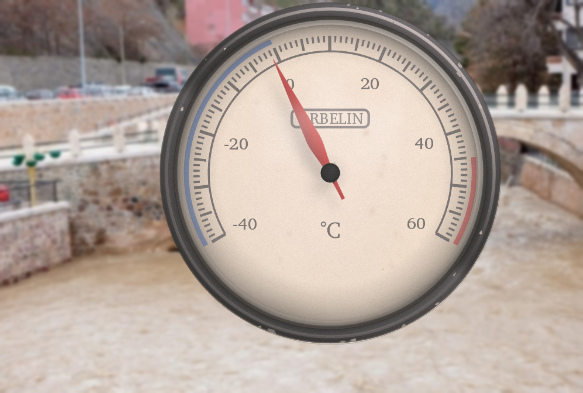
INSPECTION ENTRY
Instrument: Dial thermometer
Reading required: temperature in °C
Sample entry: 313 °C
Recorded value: -1 °C
